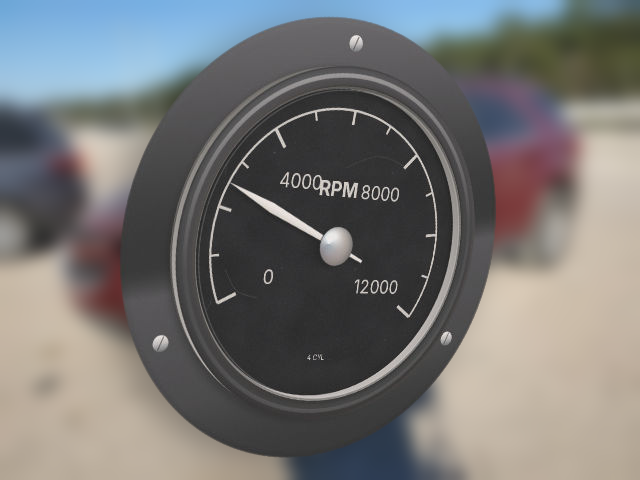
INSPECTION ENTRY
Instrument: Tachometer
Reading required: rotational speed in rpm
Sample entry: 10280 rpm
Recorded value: 2500 rpm
